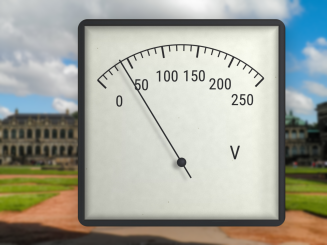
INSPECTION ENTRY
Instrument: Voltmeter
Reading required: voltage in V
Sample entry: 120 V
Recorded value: 40 V
